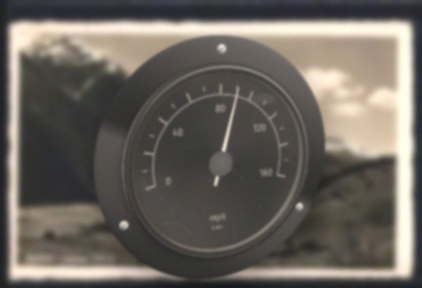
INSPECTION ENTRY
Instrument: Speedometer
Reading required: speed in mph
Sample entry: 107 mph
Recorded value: 90 mph
